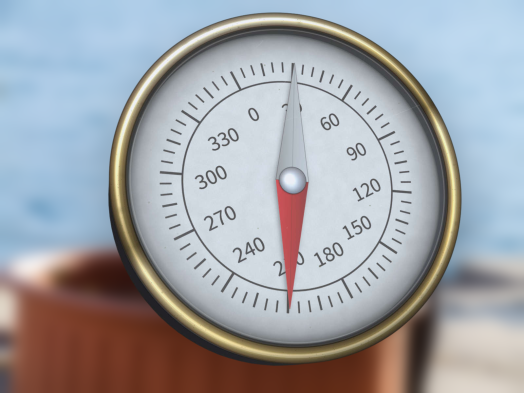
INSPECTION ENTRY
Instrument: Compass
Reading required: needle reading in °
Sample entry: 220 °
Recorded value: 210 °
